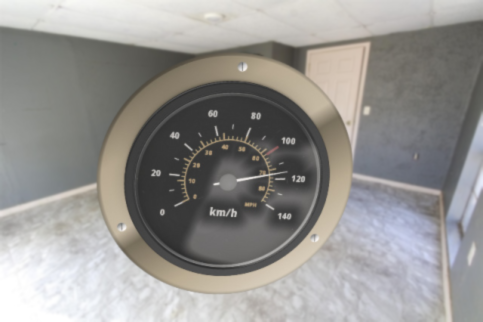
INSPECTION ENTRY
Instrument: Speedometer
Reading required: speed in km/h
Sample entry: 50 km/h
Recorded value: 115 km/h
